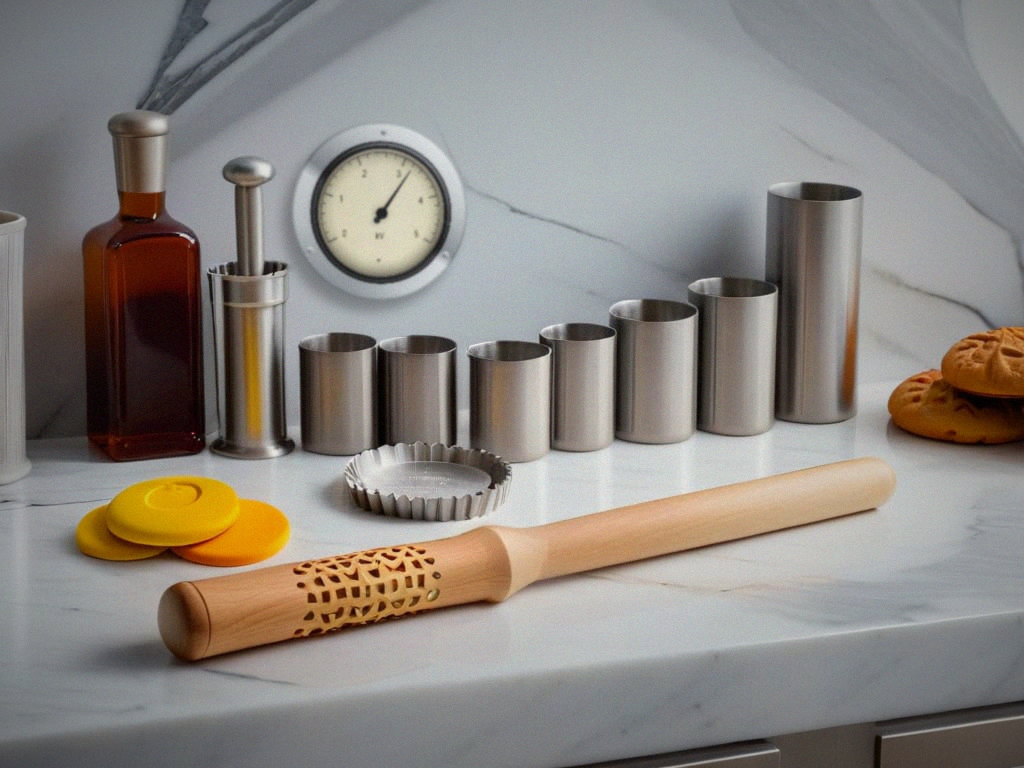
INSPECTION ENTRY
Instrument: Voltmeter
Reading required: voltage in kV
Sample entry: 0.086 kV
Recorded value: 3.2 kV
